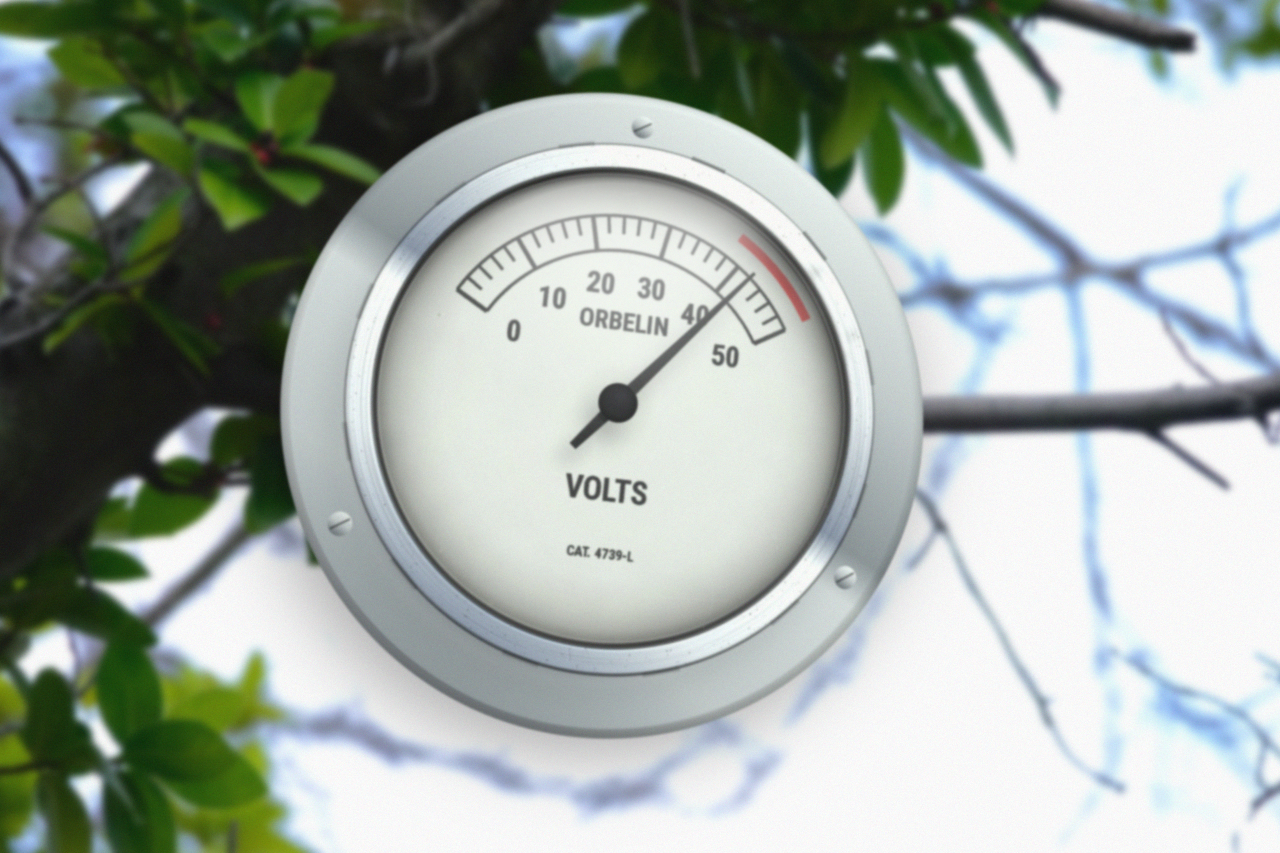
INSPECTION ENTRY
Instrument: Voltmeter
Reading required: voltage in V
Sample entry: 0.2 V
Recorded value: 42 V
